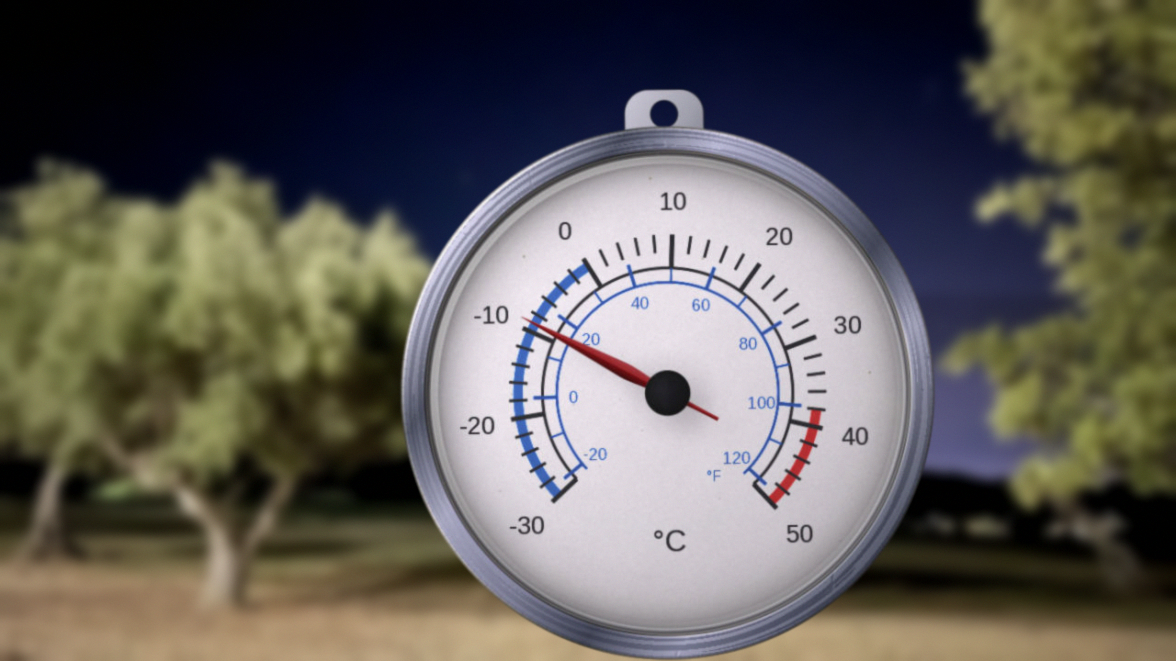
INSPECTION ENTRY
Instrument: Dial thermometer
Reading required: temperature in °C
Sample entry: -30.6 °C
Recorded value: -9 °C
